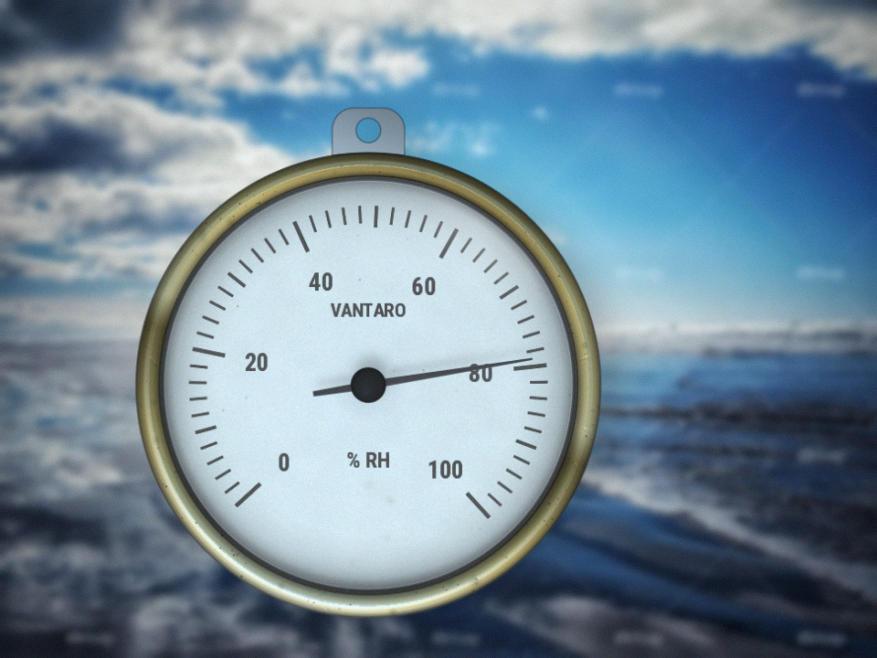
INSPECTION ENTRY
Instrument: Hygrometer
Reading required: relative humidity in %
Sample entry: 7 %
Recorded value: 79 %
